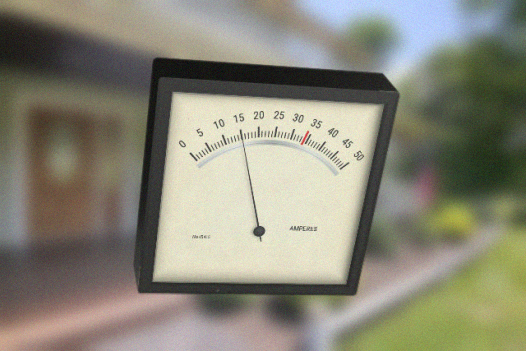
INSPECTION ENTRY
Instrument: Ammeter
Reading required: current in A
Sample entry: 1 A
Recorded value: 15 A
